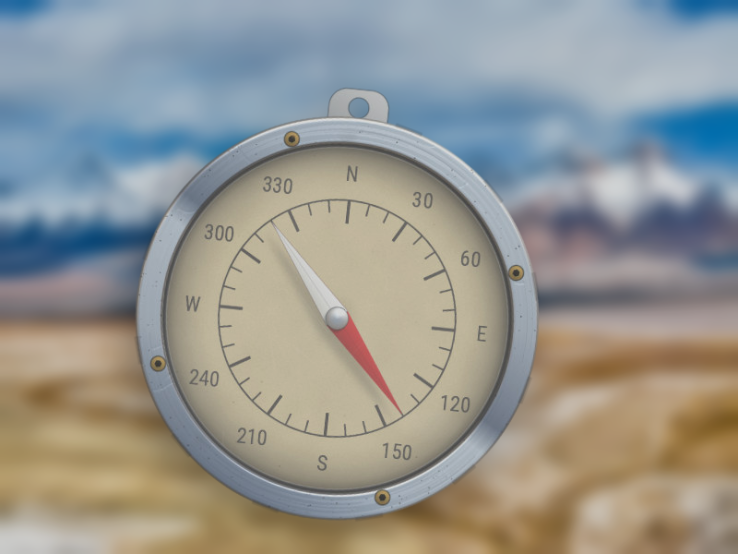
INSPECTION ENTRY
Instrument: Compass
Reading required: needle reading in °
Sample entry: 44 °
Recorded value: 140 °
